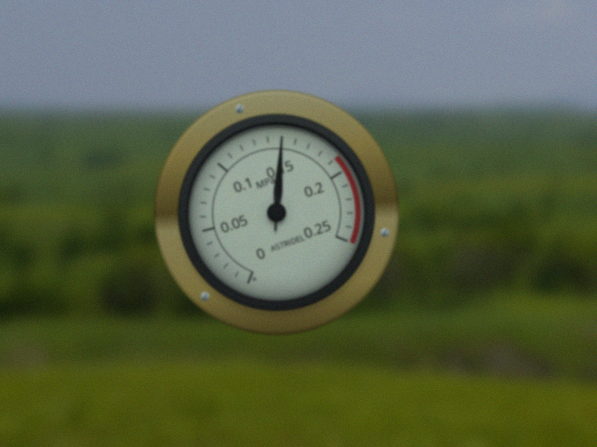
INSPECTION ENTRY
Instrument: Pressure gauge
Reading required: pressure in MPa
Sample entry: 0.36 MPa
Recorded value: 0.15 MPa
